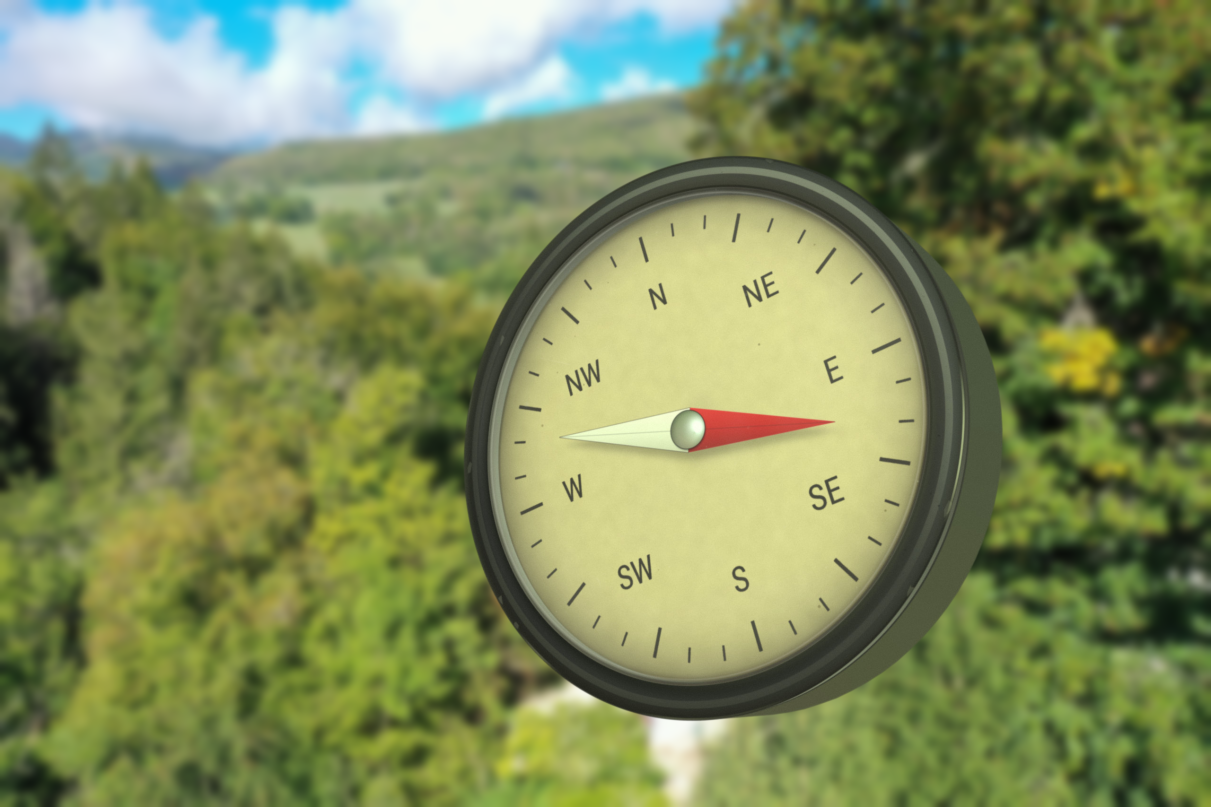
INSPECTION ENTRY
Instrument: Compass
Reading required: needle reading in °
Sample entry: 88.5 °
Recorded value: 110 °
